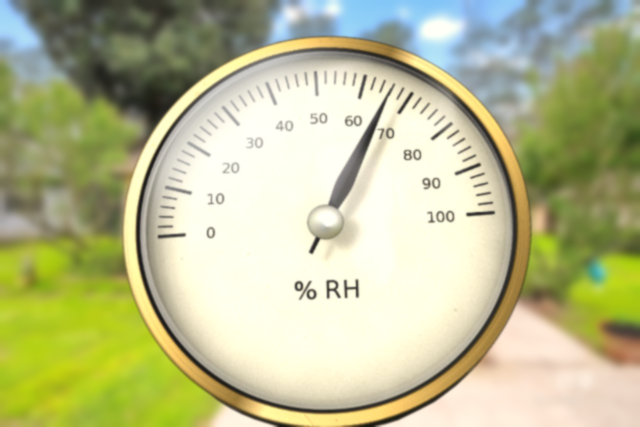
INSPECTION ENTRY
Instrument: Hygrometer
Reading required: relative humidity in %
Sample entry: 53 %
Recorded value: 66 %
